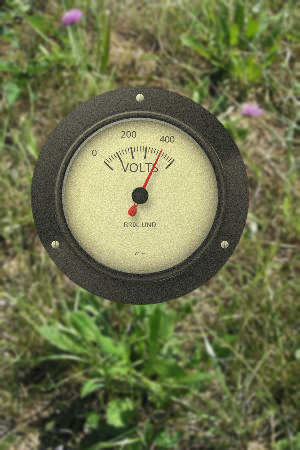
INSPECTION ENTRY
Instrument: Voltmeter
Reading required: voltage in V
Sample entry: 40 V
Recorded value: 400 V
